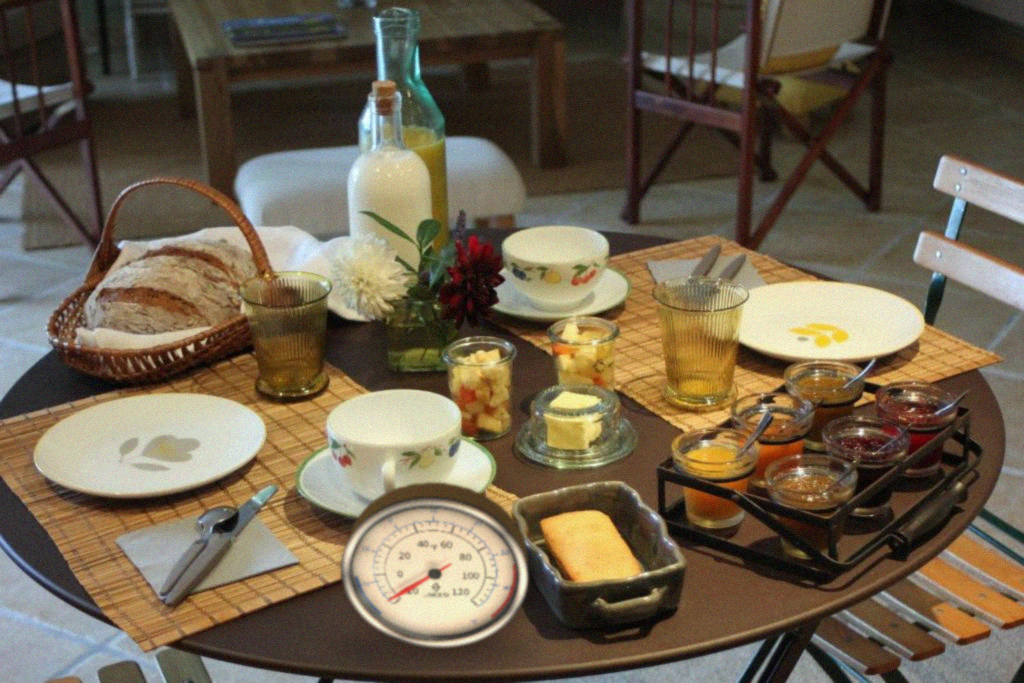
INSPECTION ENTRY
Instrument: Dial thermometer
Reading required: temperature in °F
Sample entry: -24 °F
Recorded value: -16 °F
